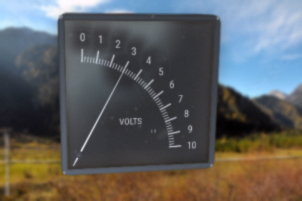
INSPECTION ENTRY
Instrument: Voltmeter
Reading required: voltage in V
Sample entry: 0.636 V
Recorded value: 3 V
